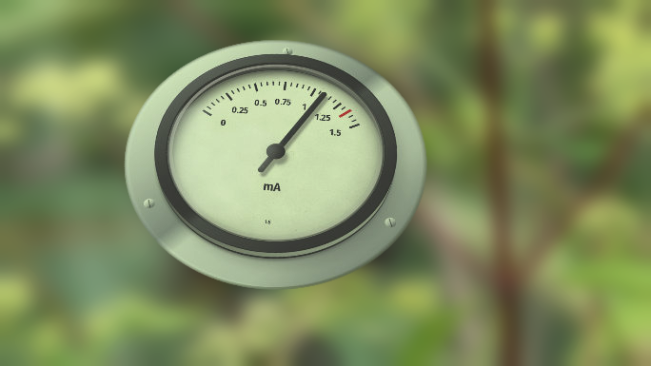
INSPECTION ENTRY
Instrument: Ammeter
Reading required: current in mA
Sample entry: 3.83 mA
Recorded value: 1.1 mA
